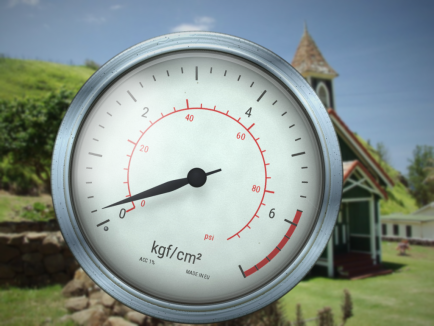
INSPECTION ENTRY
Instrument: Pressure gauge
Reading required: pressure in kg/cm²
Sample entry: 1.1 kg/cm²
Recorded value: 0.2 kg/cm²
